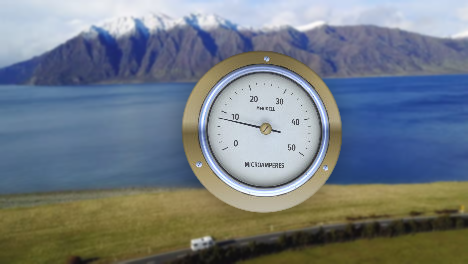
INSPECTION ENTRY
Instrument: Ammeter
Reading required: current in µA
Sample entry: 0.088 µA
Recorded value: 8 µA
